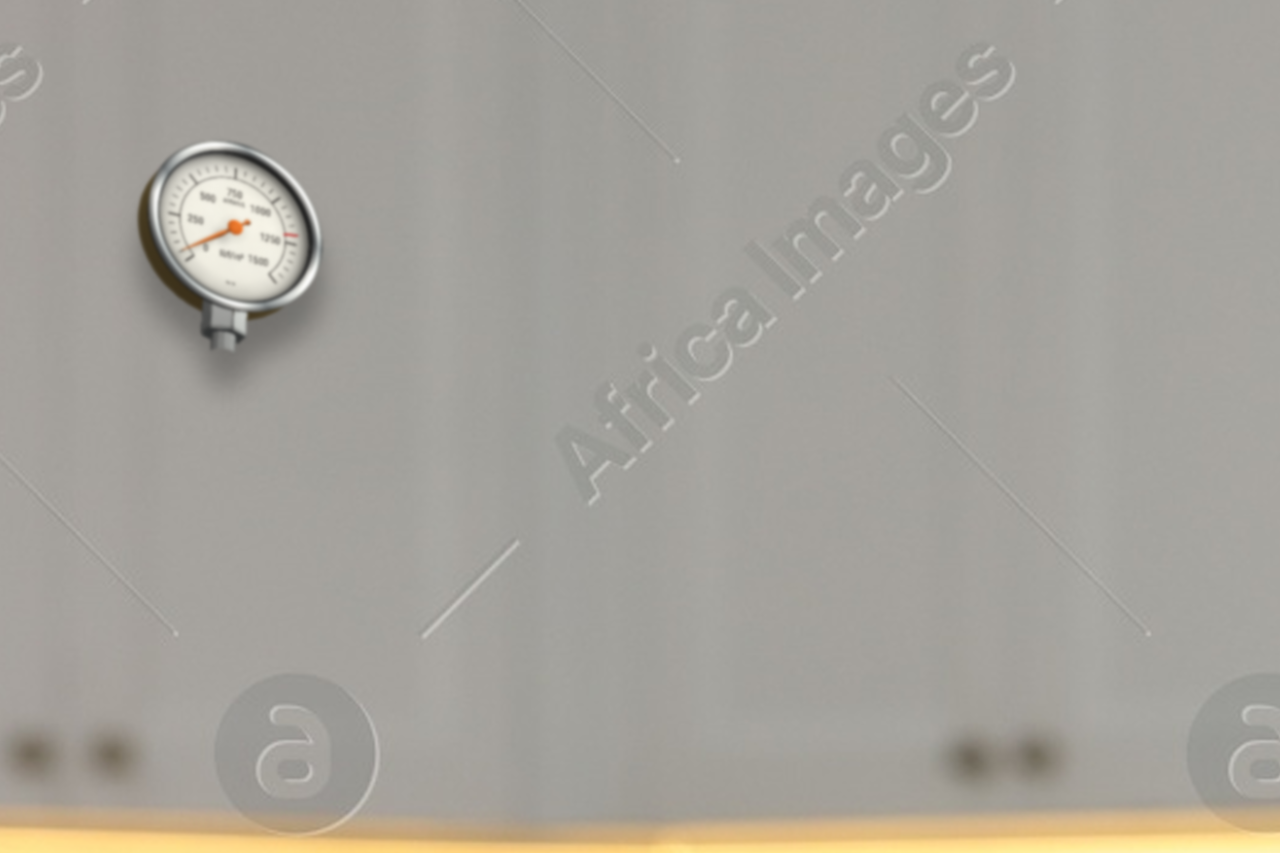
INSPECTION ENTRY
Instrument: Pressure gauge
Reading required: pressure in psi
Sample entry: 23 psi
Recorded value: 50 psi
